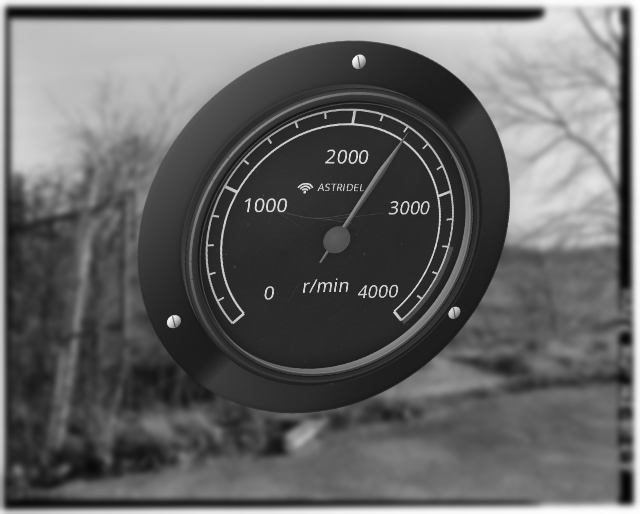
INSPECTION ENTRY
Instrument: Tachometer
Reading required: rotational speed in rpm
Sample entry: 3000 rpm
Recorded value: 2400 rpm
